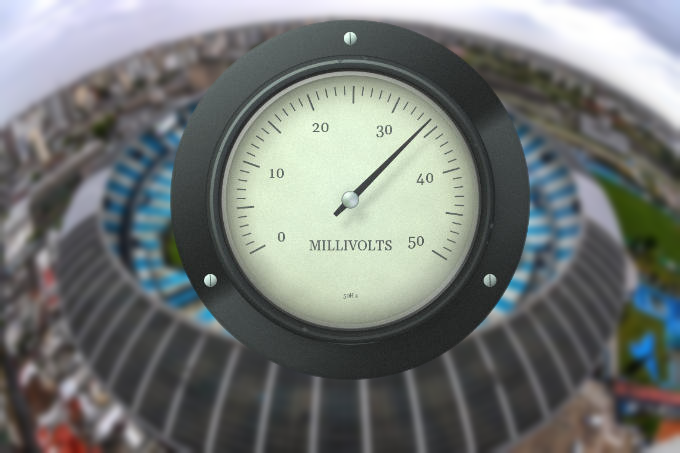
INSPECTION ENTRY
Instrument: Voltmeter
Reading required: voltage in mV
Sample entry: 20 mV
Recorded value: 34 mV
